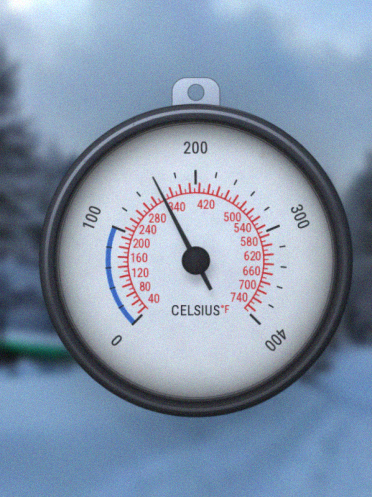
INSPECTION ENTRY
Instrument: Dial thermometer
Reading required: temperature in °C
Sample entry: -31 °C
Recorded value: 160 °C
